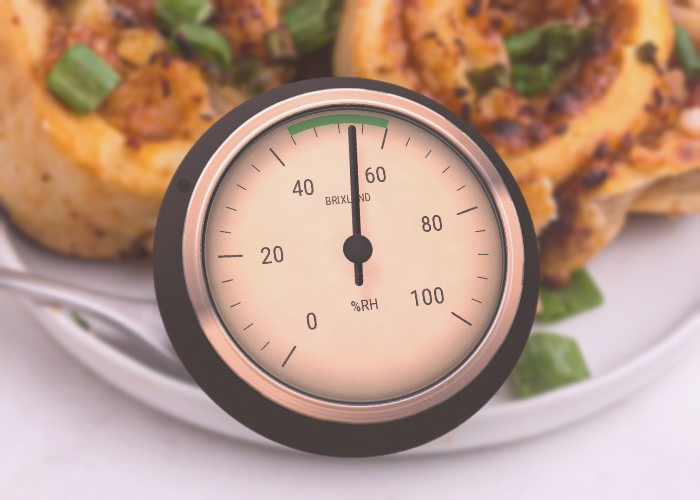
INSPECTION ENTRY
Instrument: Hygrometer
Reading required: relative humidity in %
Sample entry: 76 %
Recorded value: 54 %
